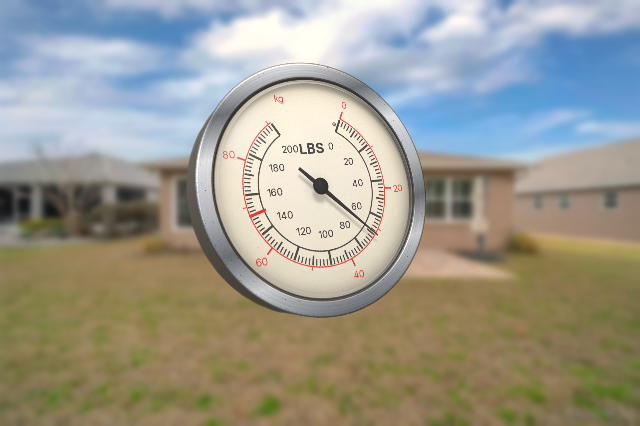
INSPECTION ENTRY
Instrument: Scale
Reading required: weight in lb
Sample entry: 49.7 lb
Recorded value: 70 lb
